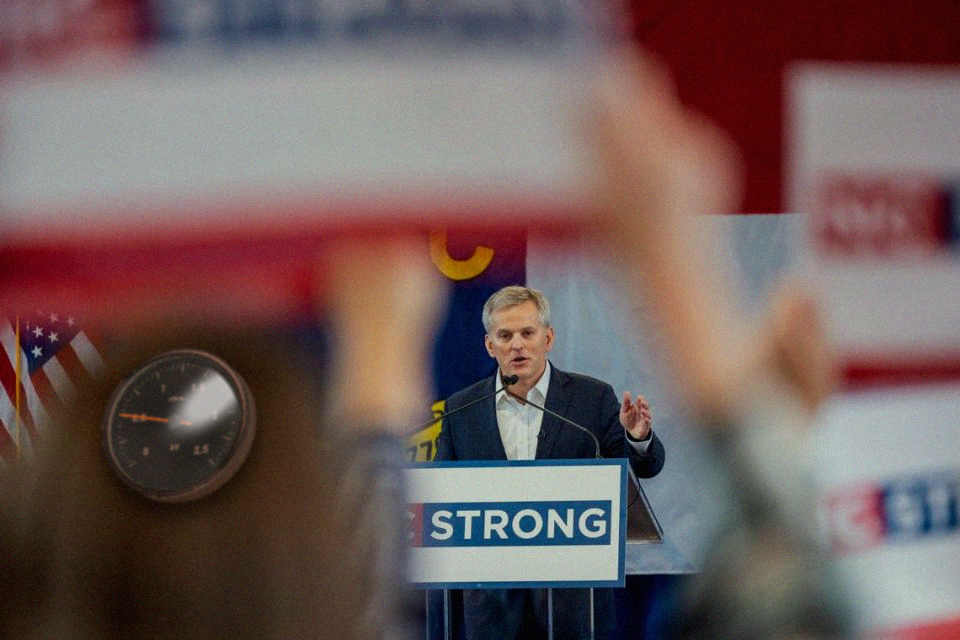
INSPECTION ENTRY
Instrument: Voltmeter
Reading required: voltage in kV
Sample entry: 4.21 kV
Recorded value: 0.5 kV
